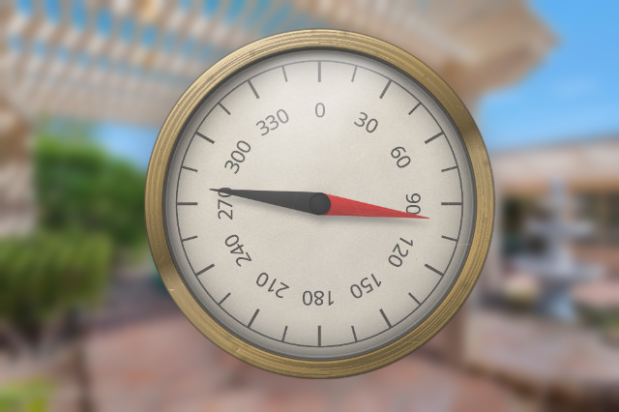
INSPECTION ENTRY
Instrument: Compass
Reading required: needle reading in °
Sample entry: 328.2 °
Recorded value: 97.5 °
